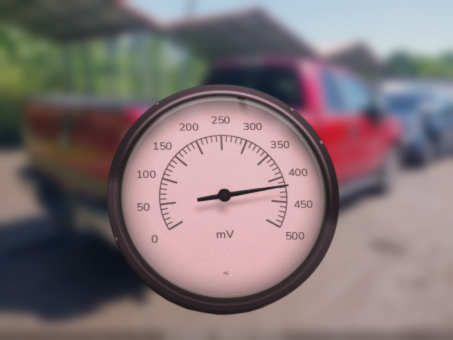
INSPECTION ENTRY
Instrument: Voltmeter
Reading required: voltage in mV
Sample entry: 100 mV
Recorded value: 420 mV
